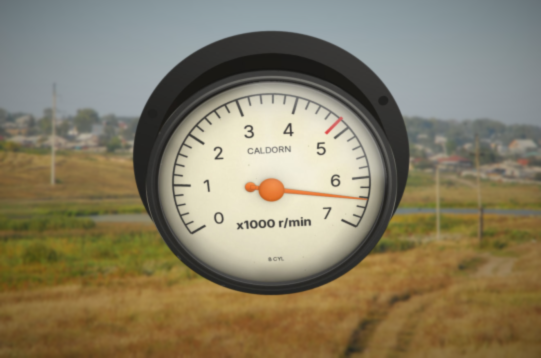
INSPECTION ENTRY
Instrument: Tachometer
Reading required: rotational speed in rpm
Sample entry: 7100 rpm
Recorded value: 6400 rpm
